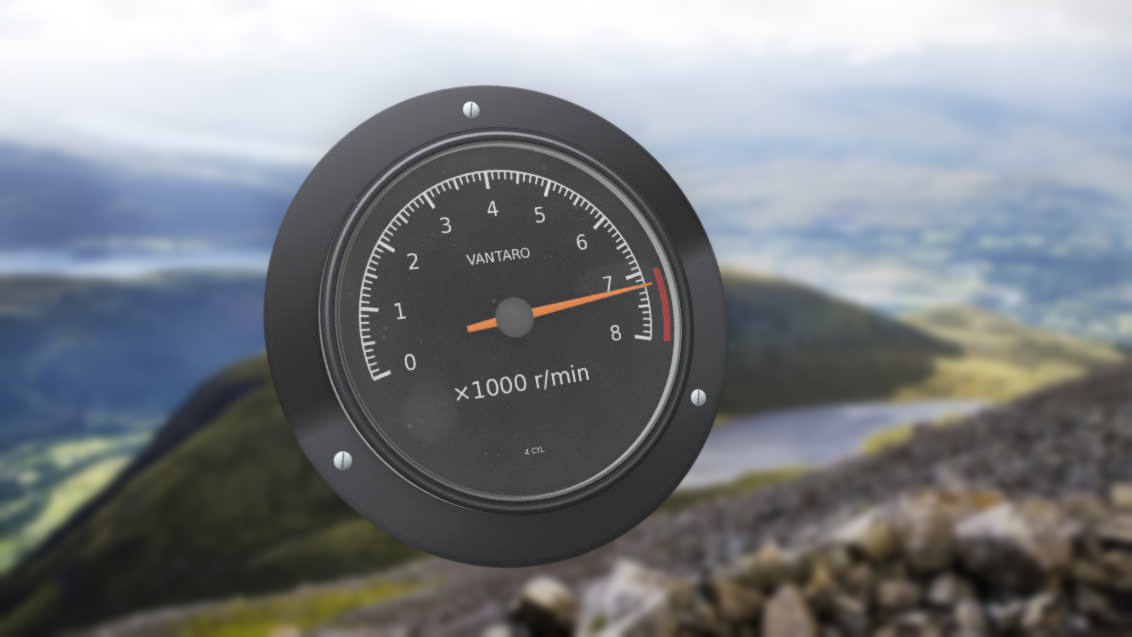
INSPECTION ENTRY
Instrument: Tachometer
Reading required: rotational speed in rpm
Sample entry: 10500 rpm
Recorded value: 7200 rpm
